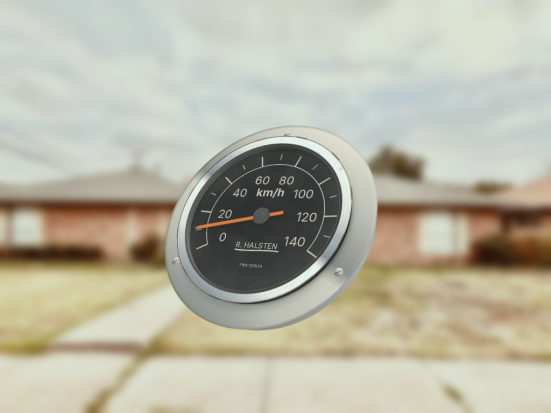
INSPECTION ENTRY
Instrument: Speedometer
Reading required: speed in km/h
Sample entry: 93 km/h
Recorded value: 10 km/h
